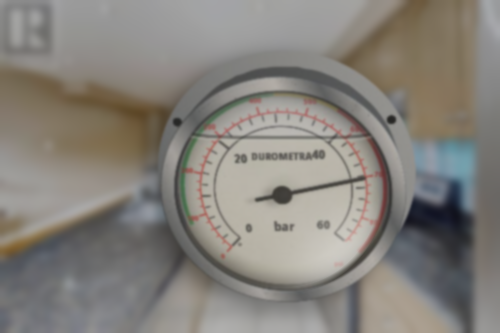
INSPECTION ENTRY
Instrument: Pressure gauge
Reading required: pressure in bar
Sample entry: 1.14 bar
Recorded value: 48 bar
